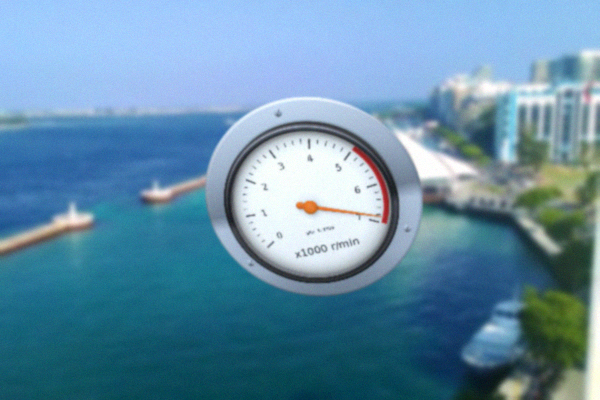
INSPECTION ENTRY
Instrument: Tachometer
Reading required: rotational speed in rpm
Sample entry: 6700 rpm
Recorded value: 6800 rpm
